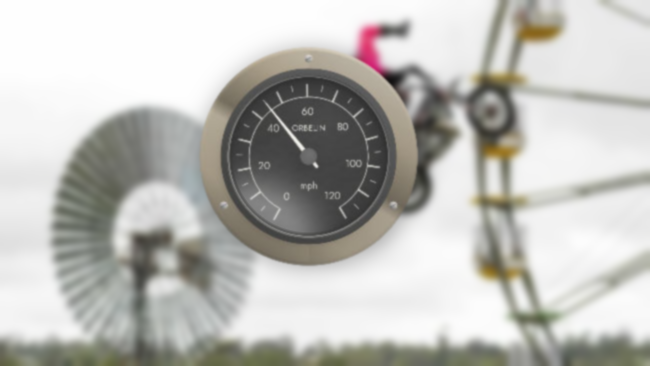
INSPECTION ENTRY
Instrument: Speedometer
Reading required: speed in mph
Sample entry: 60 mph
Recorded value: 45 mph
